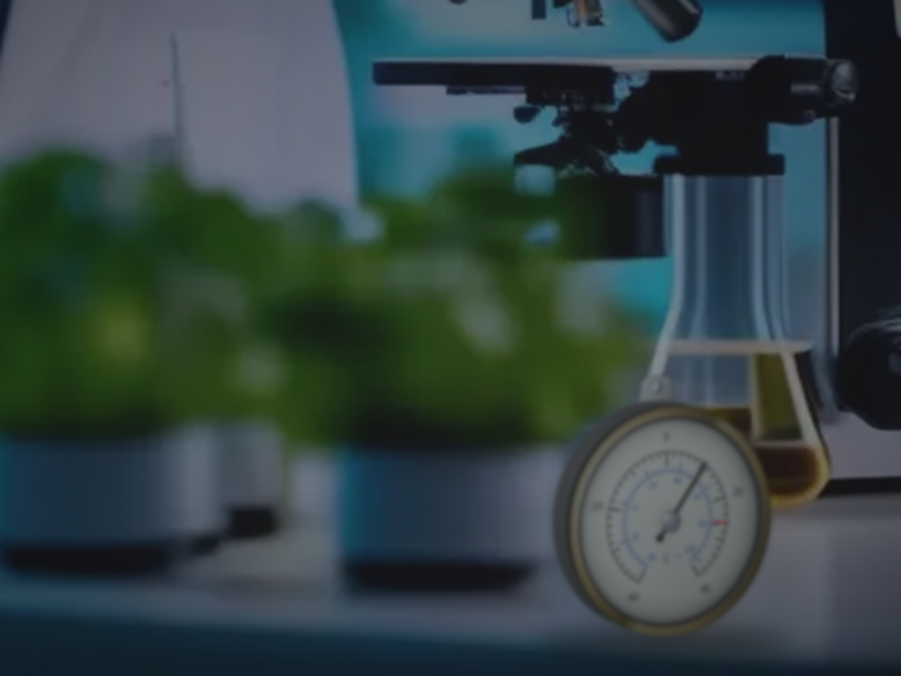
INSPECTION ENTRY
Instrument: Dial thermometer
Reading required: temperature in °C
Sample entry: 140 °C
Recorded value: 10 °C
